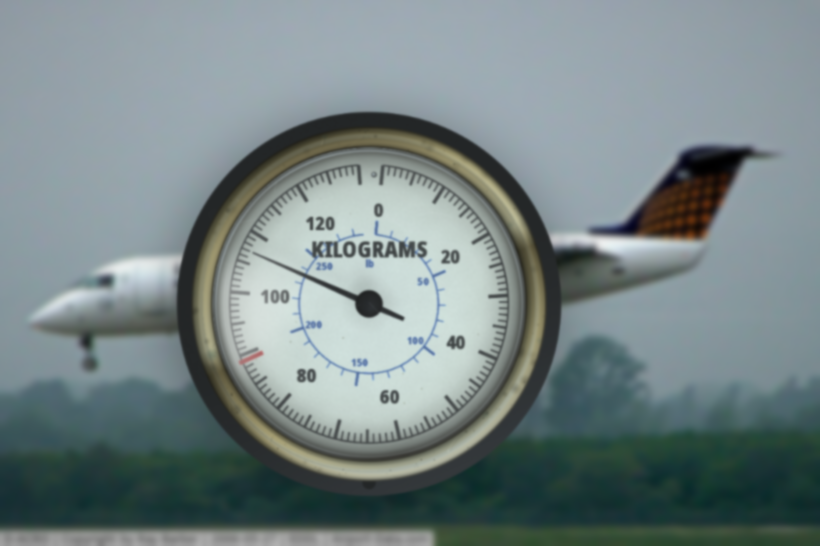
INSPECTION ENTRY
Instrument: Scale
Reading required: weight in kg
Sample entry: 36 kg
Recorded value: 107 kg
